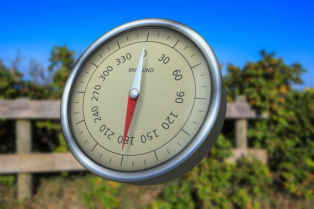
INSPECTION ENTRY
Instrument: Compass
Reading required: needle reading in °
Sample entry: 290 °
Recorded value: 180 °
